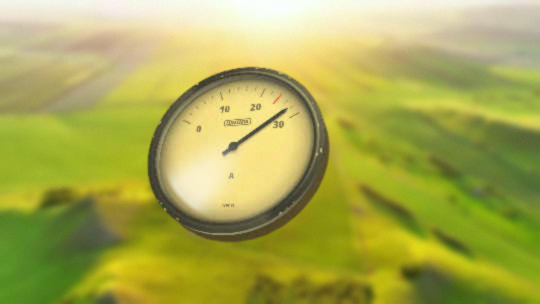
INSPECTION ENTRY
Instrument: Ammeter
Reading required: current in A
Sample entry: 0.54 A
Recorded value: 28 A
